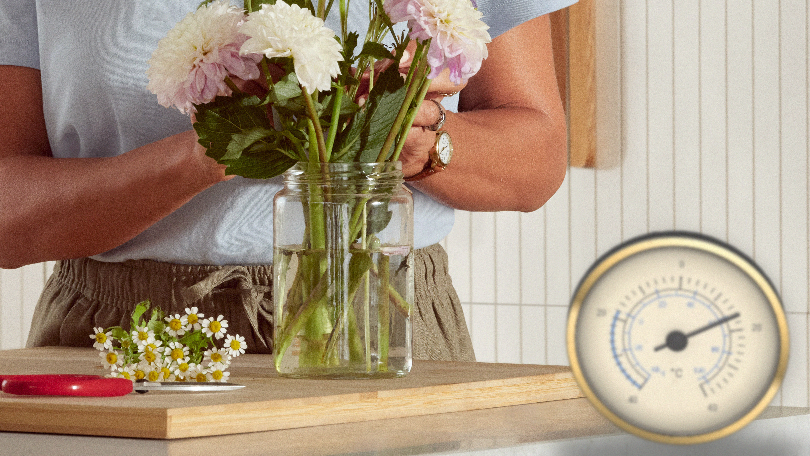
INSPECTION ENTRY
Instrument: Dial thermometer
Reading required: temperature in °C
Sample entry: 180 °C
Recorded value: 16 °C
